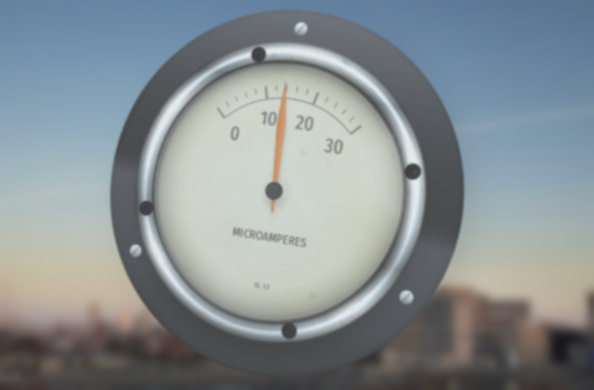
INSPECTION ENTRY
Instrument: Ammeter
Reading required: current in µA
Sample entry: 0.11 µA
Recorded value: 14 µA
